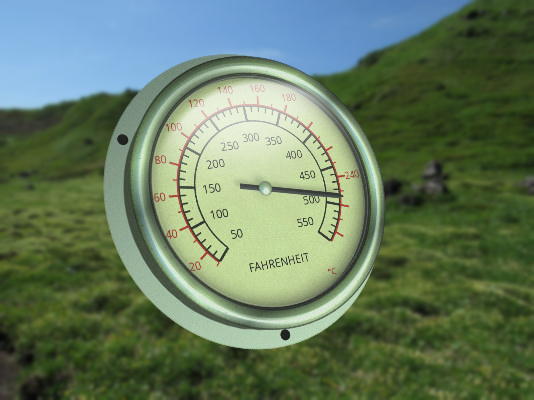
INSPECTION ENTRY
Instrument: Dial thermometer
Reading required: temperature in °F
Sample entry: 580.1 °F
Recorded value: 490 °F
